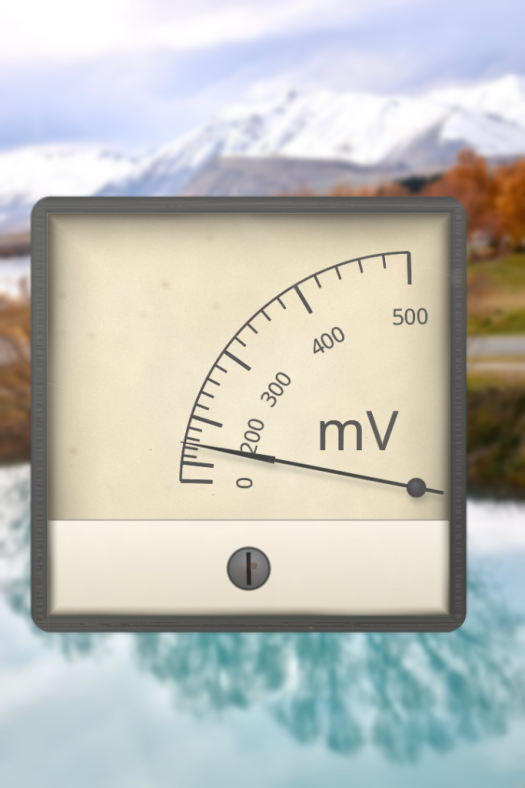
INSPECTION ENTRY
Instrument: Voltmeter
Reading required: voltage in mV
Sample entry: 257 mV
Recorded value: 150 mV
